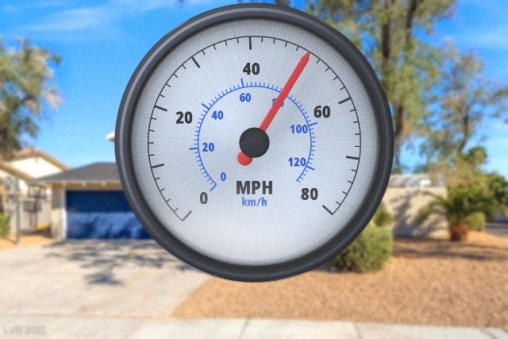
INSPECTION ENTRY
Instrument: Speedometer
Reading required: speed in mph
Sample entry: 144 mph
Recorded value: 50 mph
